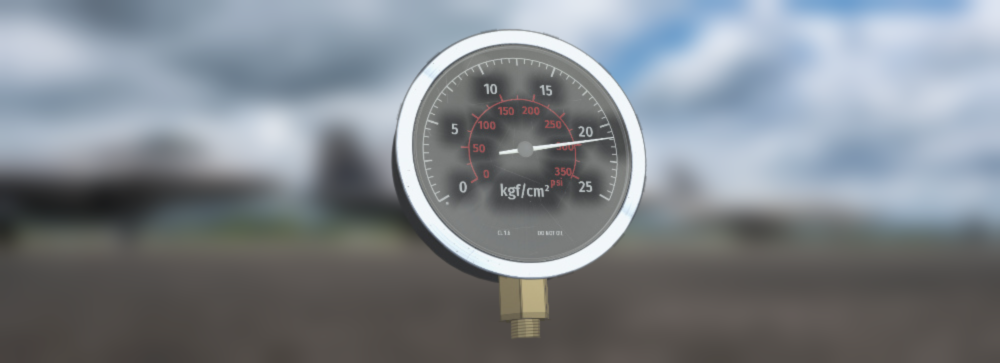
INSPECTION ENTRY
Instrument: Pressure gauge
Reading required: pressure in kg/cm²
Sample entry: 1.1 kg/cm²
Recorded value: 21 kg/cm²
